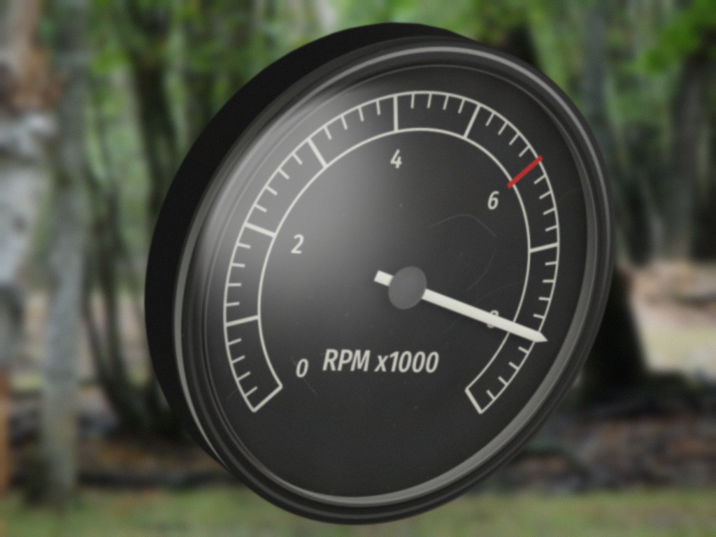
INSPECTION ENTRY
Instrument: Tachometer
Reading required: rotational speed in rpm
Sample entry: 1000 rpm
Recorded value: 8000 rpm
